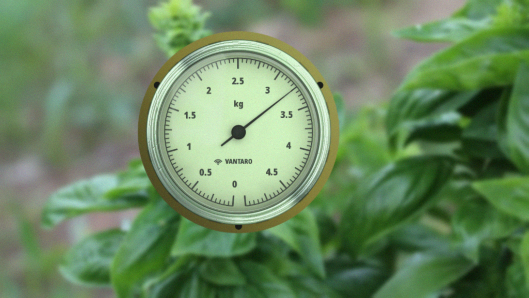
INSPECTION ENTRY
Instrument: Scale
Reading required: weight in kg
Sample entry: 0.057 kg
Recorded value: 3.25 kg
